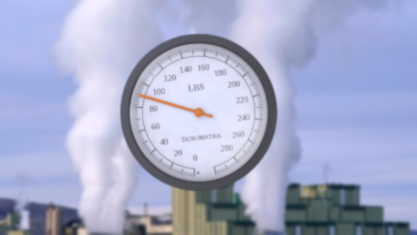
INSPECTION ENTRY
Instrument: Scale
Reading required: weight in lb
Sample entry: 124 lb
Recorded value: 90 lb
